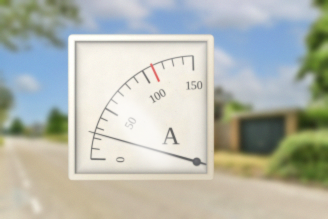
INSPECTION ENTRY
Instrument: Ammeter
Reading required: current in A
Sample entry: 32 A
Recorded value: 25 A
